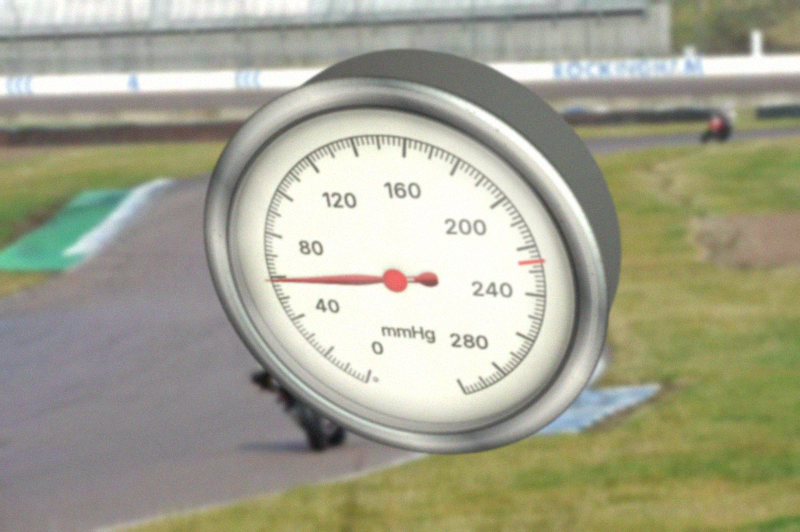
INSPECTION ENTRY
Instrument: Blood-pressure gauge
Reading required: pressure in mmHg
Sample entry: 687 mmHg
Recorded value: 60 mmHg
